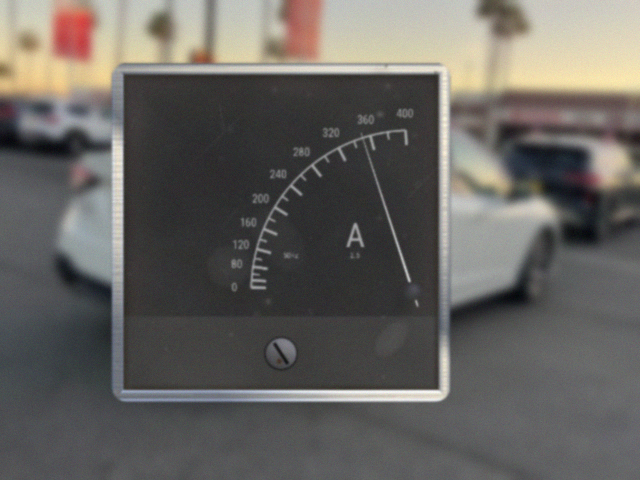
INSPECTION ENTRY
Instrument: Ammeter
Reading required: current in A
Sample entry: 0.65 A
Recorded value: 350 A
